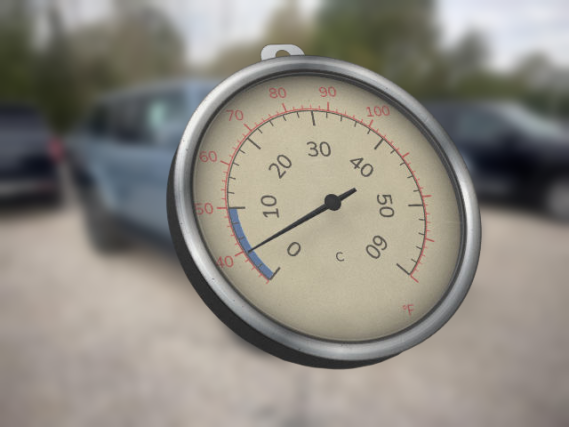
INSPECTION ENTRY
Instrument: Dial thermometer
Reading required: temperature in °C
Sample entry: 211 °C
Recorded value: 4 °C
